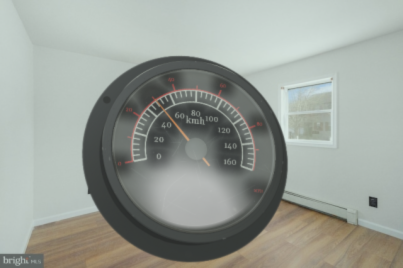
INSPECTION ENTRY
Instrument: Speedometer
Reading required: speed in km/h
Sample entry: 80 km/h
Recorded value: 48 km/h
